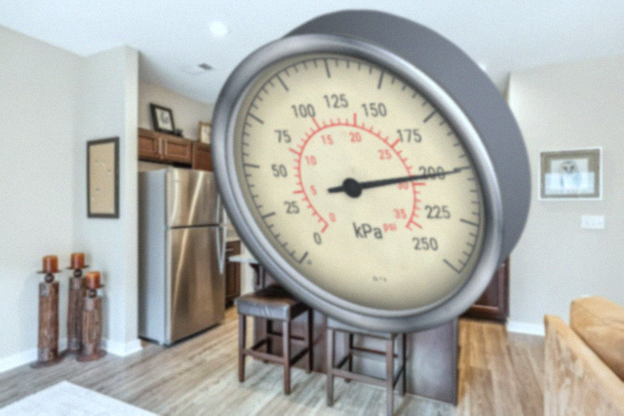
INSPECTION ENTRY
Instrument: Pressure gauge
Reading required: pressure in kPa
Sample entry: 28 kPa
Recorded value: 200 kPa
